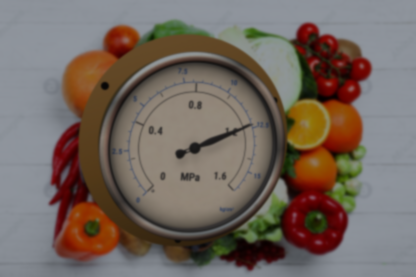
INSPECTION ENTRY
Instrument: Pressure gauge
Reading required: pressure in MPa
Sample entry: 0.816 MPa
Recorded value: 1.2 MPa
